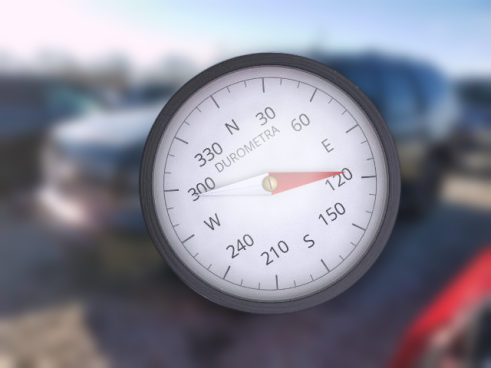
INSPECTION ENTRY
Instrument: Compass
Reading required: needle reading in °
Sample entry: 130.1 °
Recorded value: 115 °
